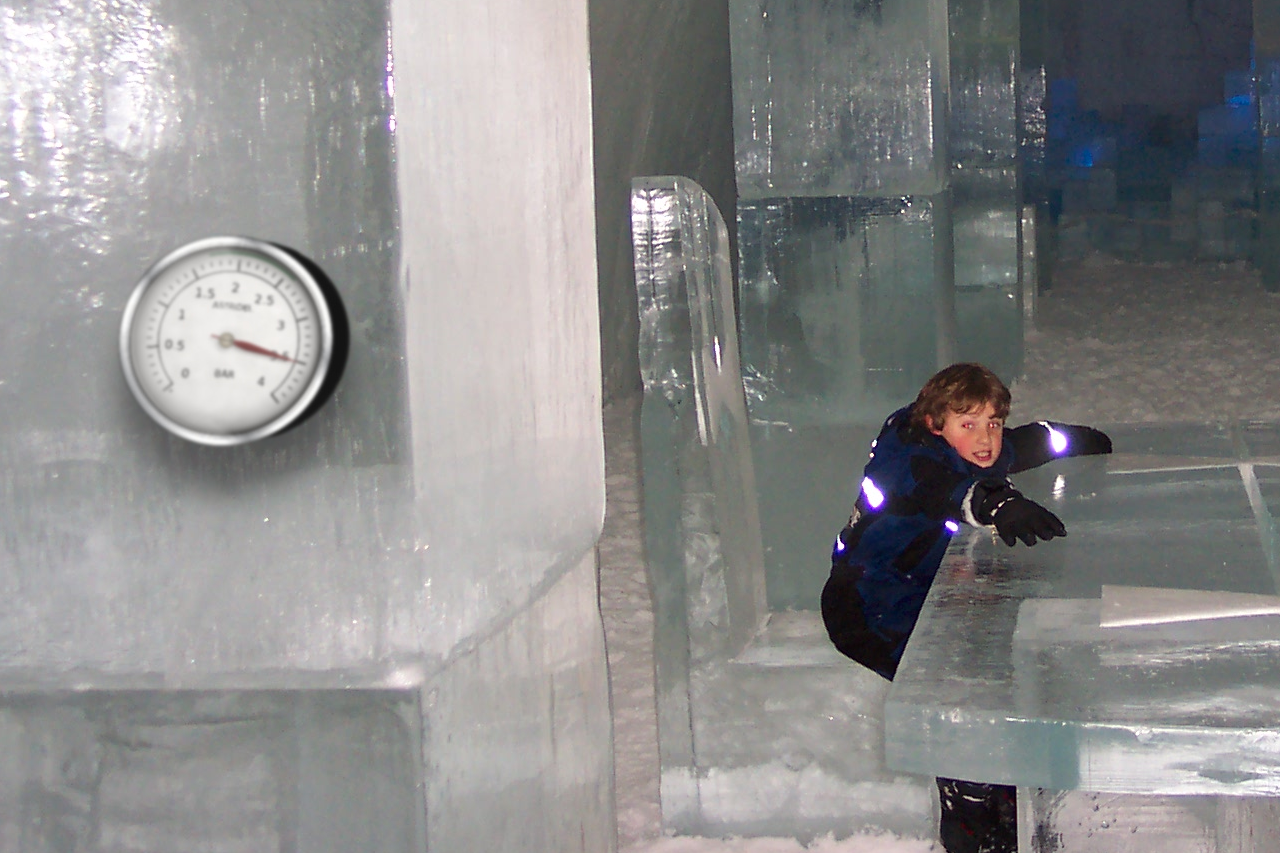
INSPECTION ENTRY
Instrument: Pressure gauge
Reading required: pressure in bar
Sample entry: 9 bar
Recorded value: 3.5 bar
